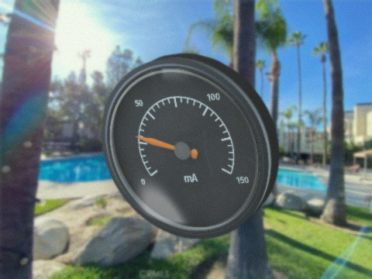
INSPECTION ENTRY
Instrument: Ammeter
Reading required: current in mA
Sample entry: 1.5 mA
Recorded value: 30 mA
